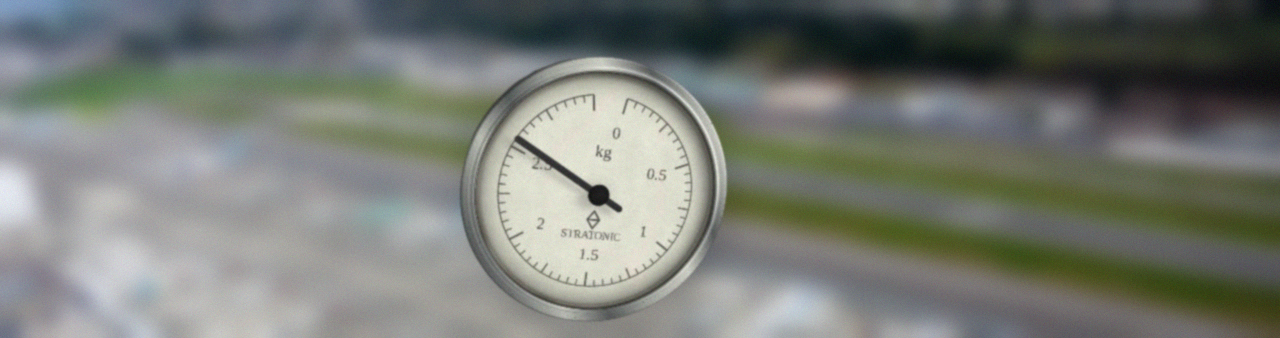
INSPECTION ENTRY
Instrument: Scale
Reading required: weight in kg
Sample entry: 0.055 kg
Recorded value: 2.55 kg
